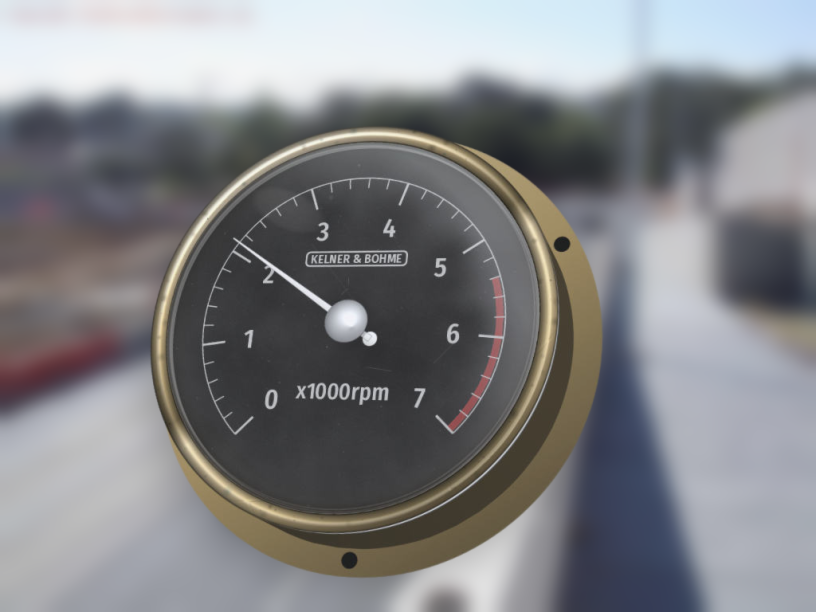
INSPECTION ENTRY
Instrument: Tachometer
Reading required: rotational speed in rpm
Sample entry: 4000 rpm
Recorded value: 2100 rpm
